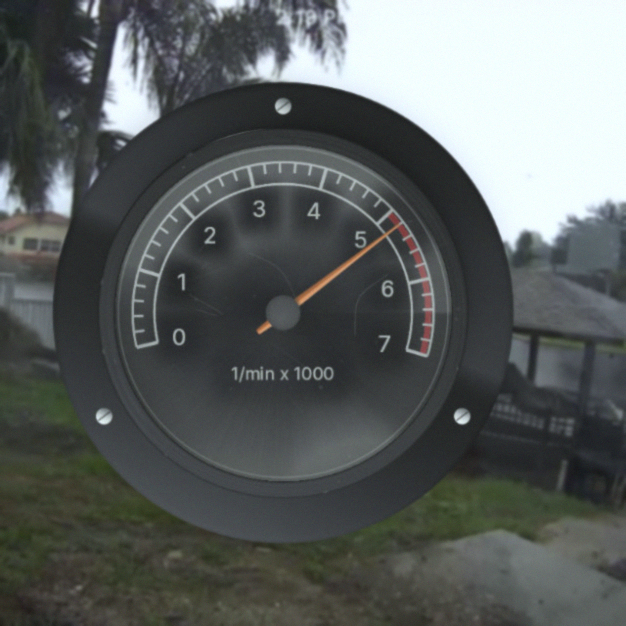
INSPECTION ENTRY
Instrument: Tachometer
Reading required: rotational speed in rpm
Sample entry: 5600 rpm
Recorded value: 5200 rpm
